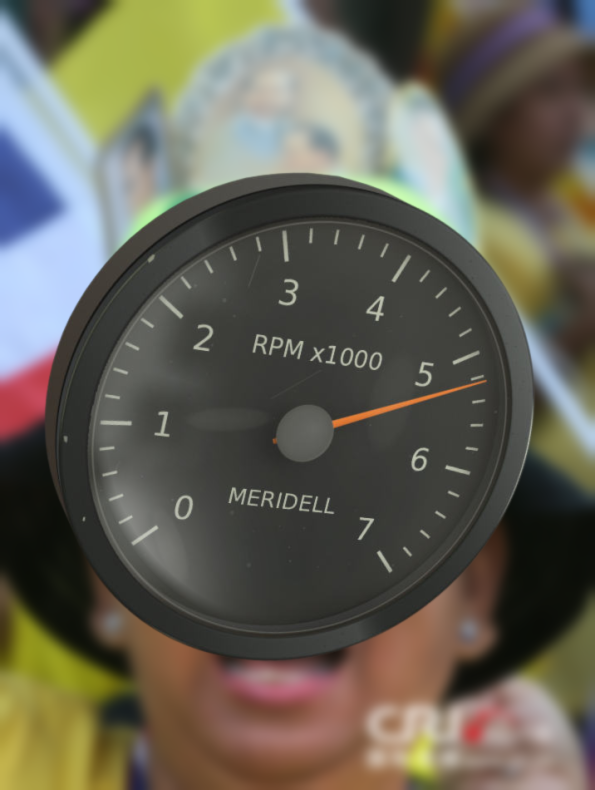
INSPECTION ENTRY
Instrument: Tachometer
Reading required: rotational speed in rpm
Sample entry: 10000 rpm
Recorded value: 5200 rpm
